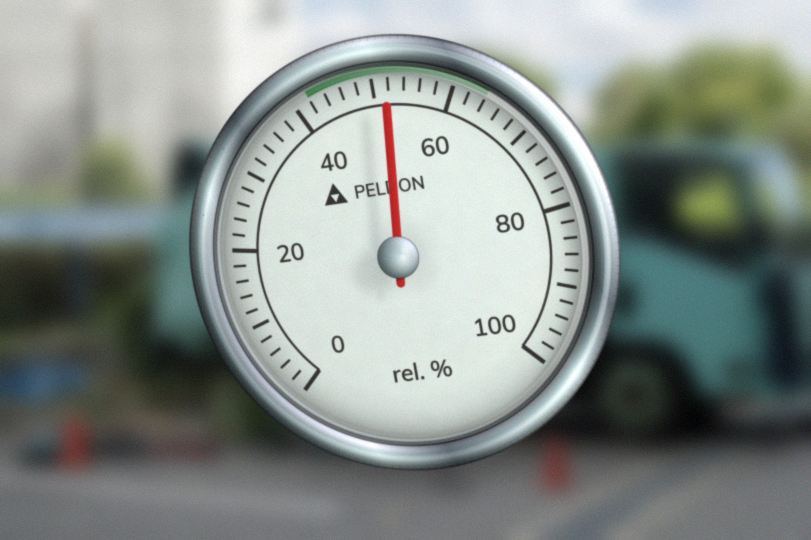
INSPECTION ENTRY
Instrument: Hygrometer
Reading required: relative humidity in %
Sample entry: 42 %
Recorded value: 52 %
